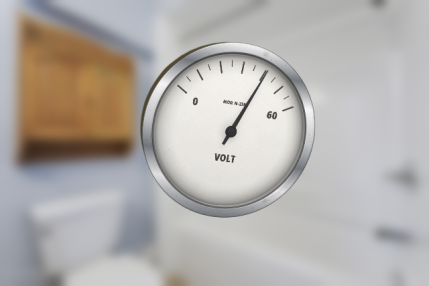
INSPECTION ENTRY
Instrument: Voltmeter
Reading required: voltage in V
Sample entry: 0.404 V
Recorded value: 40 V
